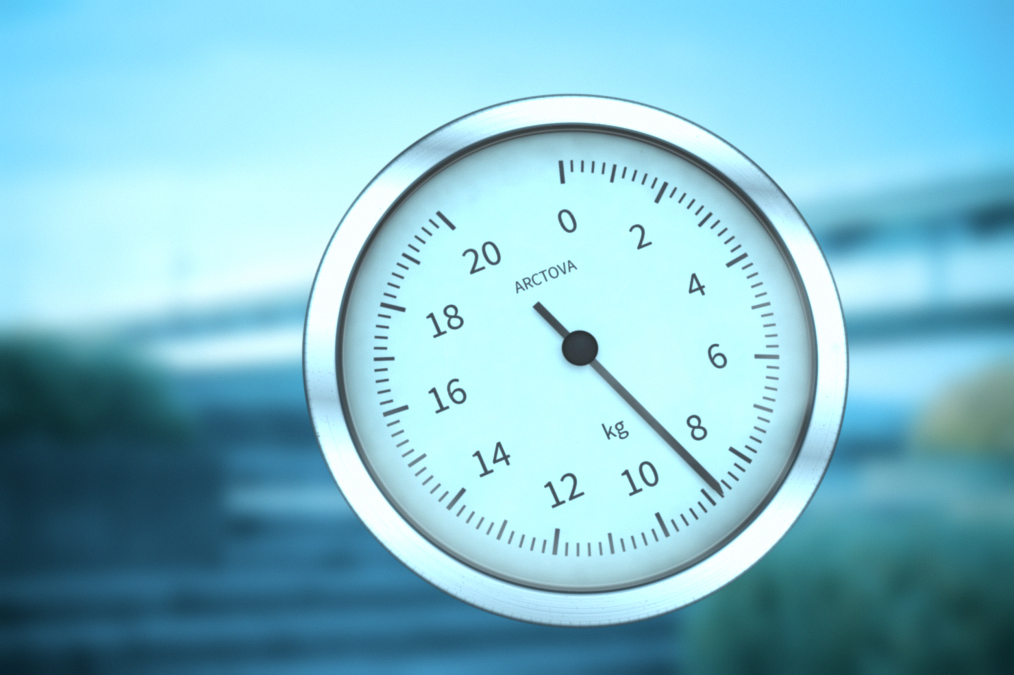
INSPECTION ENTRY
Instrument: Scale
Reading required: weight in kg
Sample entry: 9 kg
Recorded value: 8.8 kg
